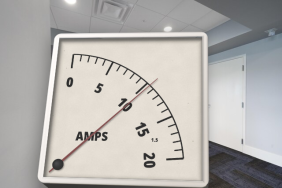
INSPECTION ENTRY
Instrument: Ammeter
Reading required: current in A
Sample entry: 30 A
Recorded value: 10.5 A
